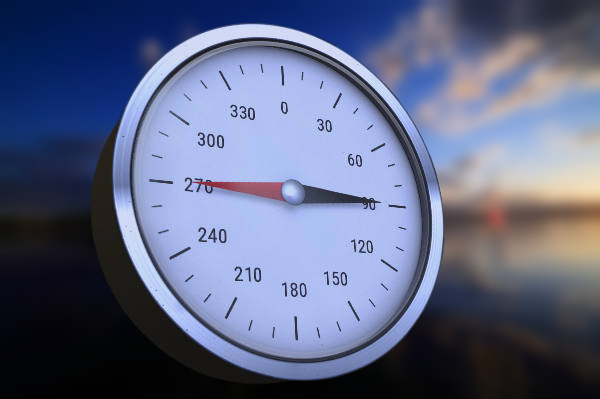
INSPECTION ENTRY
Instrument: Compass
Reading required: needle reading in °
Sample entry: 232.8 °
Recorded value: 270 °
